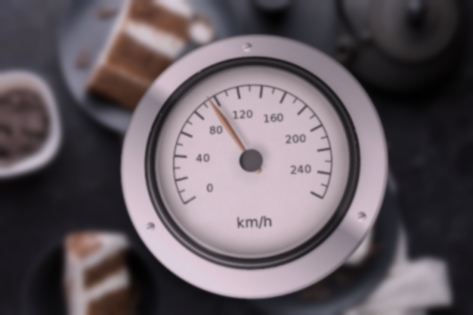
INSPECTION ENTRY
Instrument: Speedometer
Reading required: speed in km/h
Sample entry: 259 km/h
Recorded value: 95 km/h
